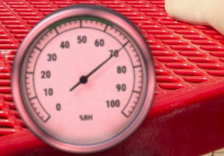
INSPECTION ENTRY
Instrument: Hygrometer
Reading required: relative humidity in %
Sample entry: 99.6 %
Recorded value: 70 %
